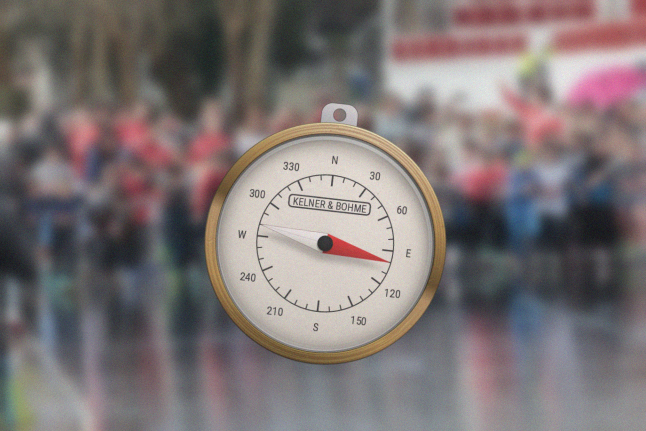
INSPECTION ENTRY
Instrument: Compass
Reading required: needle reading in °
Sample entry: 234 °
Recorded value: 100 °
